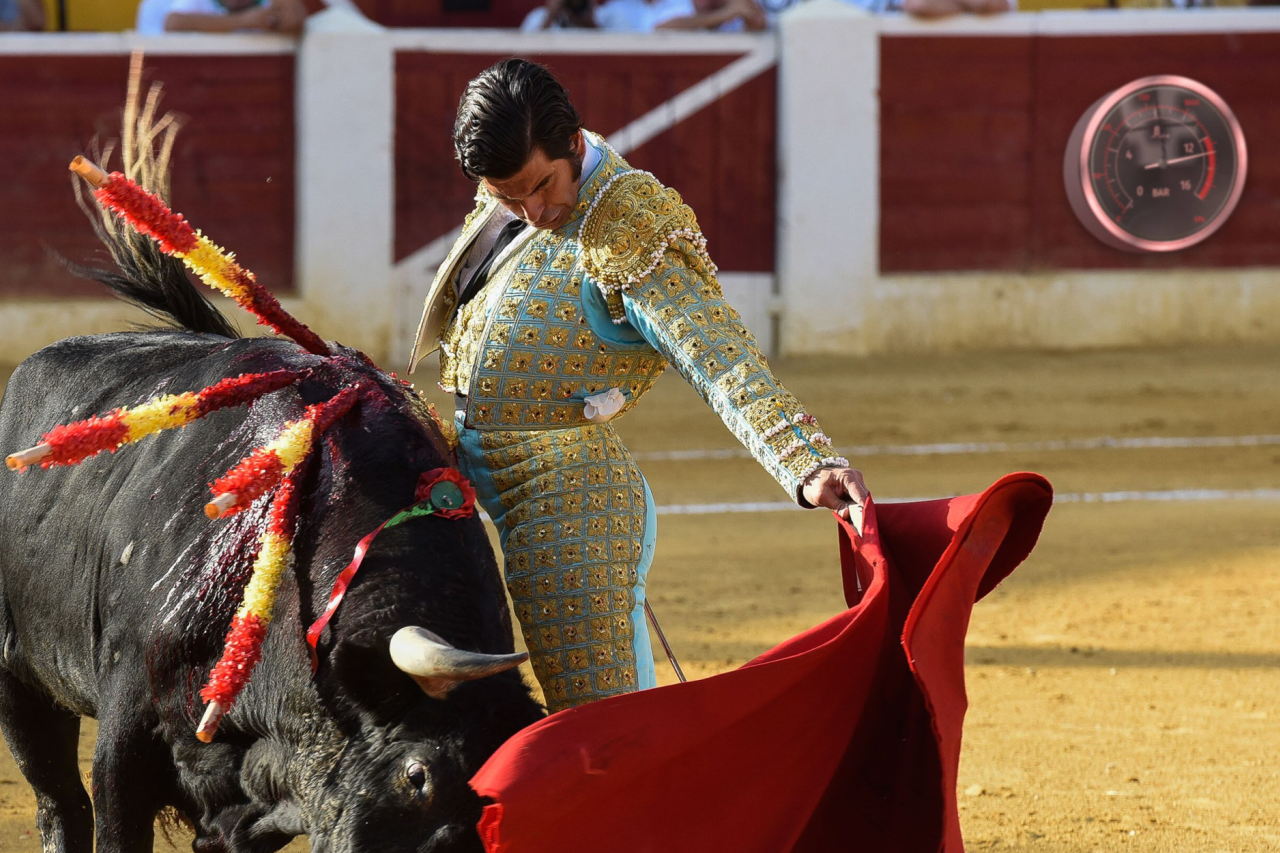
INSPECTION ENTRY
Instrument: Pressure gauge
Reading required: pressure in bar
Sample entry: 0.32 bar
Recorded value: 13 bar
